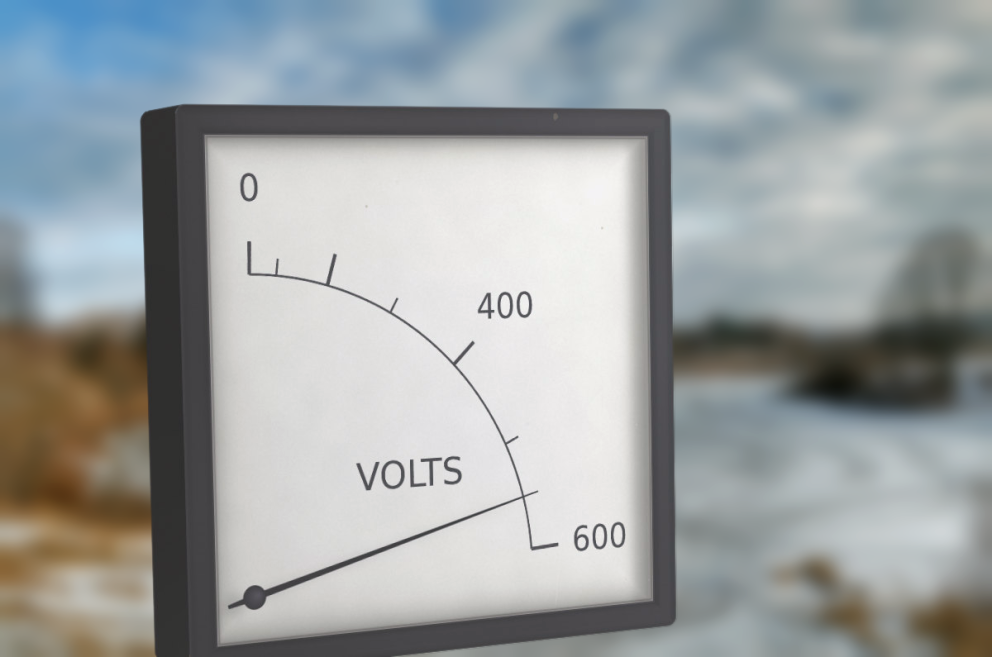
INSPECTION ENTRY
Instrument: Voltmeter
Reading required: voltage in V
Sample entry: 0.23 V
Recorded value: 550 V
